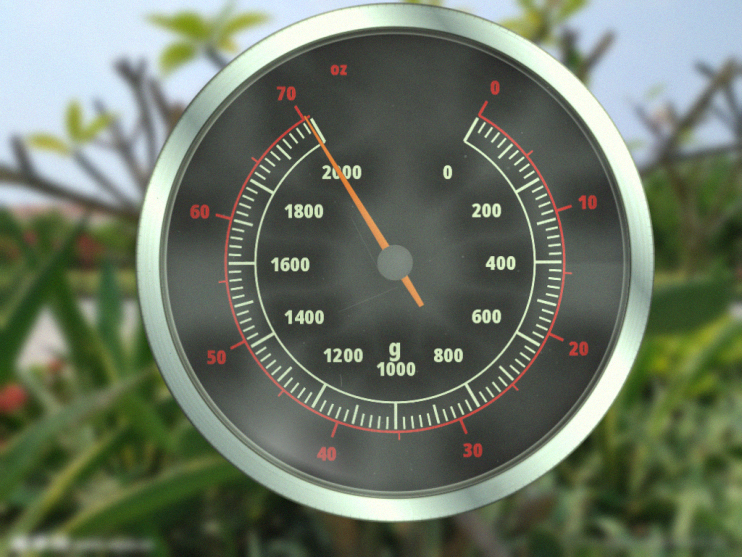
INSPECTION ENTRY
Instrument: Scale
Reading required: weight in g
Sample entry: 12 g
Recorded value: 1990 g
